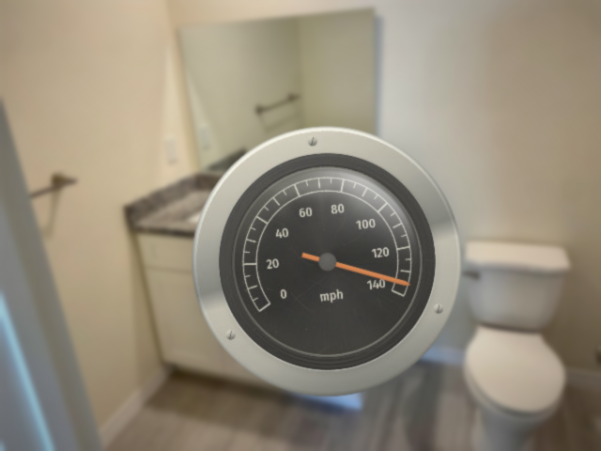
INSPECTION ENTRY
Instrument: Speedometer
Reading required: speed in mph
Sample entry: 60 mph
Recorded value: 135 mph
